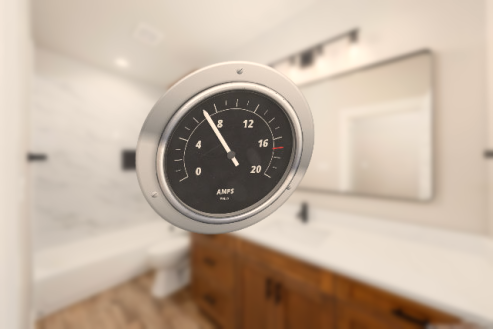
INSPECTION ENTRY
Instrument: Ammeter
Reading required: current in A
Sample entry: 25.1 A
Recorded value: 7 A
